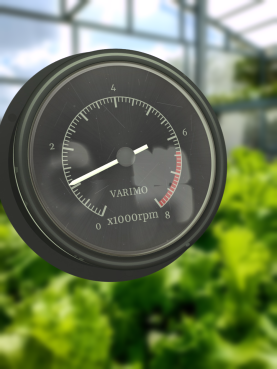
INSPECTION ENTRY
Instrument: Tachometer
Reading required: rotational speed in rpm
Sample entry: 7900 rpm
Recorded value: 1100 rpm
